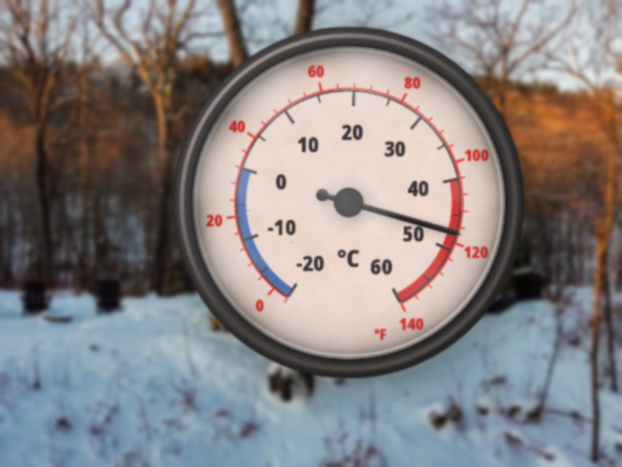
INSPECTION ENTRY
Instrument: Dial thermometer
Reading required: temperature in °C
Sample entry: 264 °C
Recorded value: 47.5 °C
